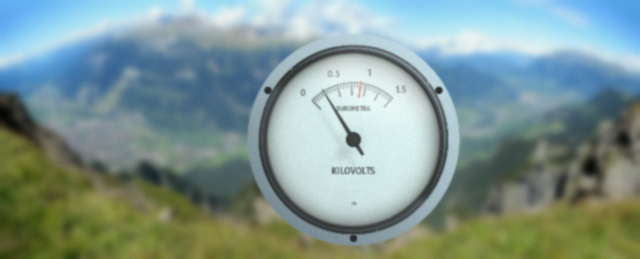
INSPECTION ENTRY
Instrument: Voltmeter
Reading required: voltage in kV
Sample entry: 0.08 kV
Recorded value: 0.25 kV
